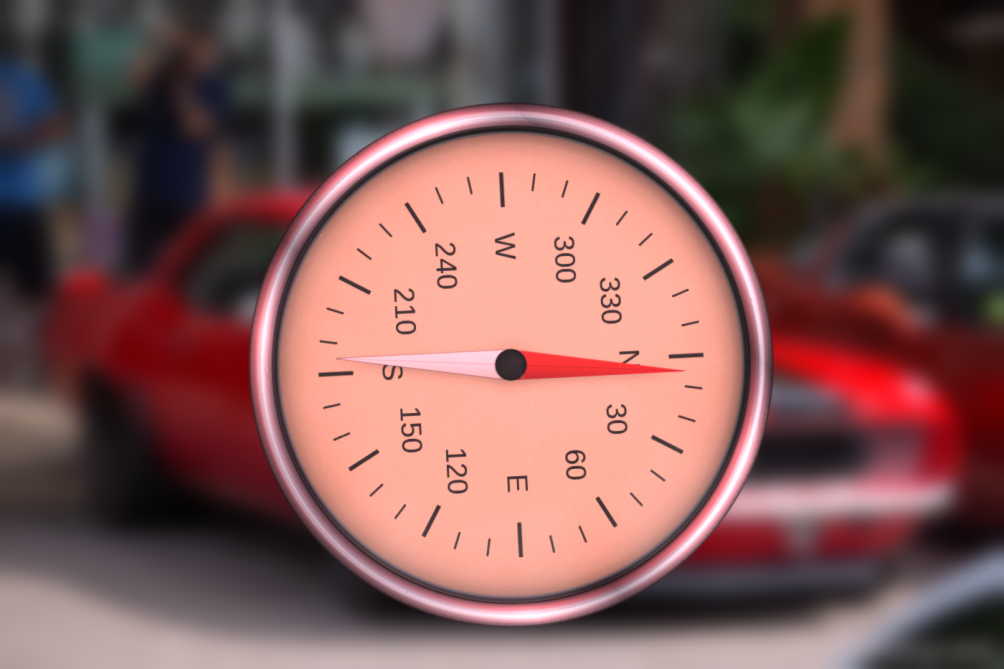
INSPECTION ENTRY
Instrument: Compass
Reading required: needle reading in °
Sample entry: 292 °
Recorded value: 5 °
